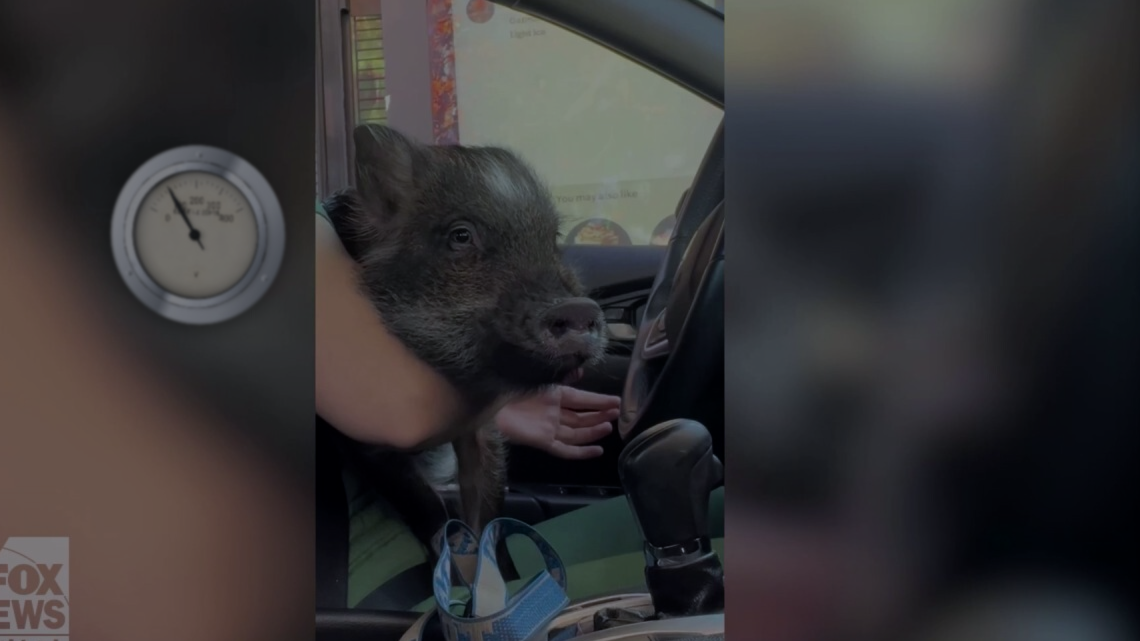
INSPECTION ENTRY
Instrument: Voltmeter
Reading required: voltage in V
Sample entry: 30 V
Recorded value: 100 V
